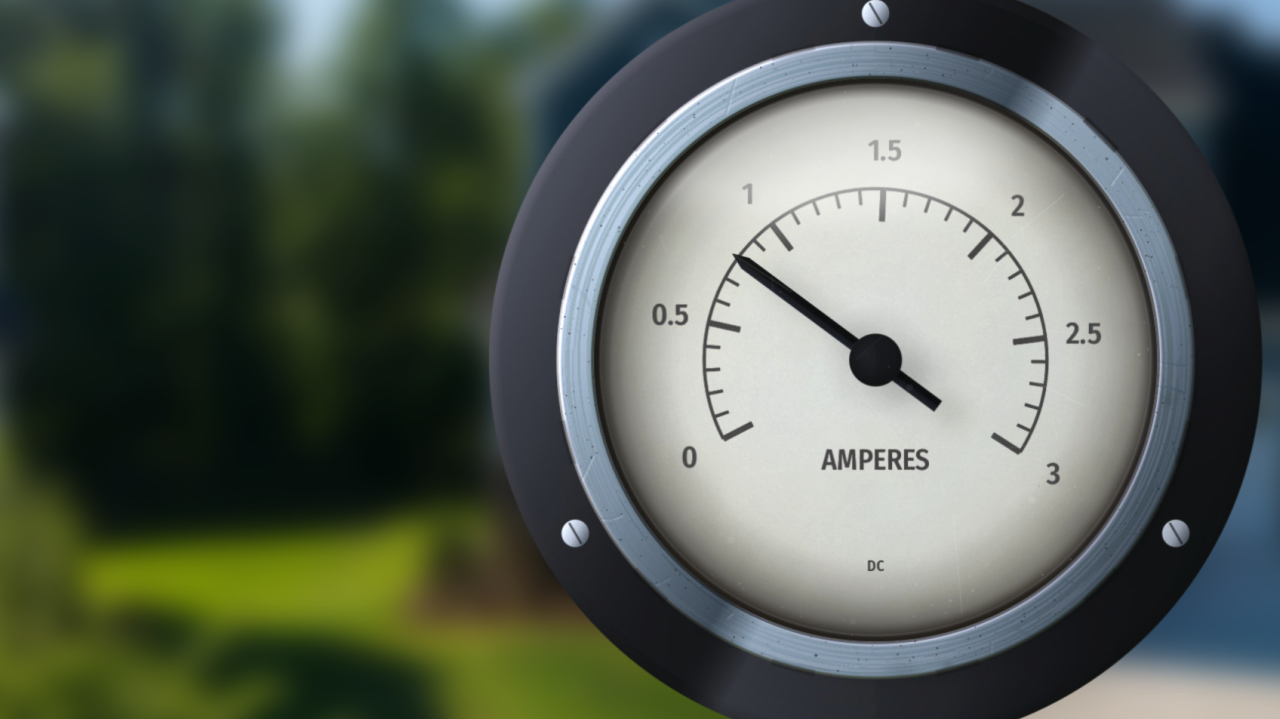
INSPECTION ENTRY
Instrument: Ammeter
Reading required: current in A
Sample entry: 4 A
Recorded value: 0.8 A
